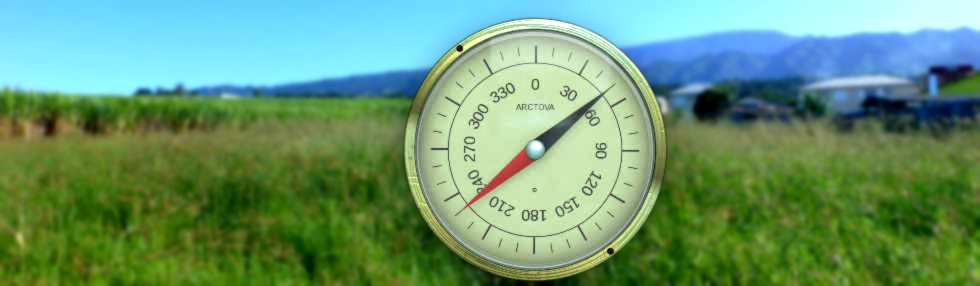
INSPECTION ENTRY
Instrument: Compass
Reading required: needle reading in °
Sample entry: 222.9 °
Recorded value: 230 °
